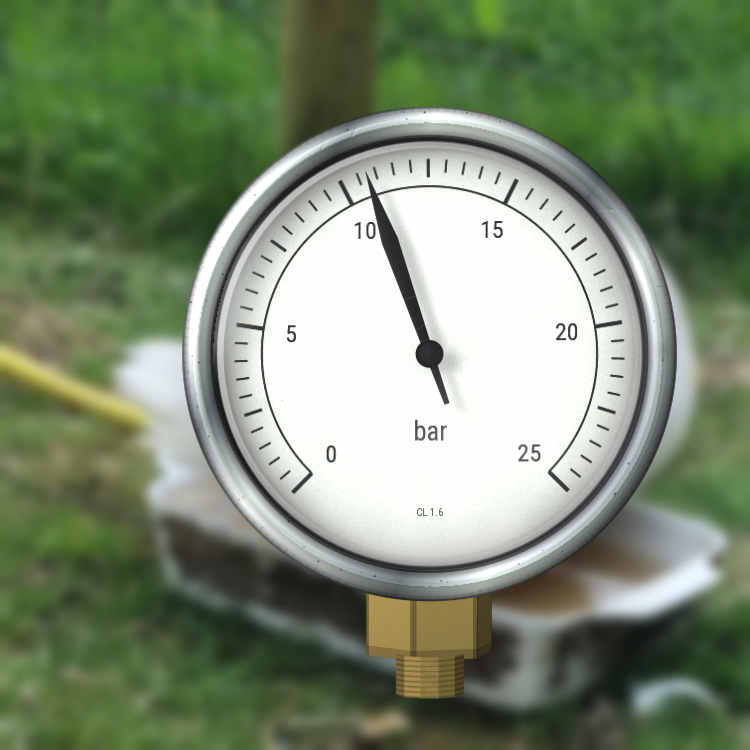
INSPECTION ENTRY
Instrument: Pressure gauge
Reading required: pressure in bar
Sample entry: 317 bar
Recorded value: 10.75 bar
